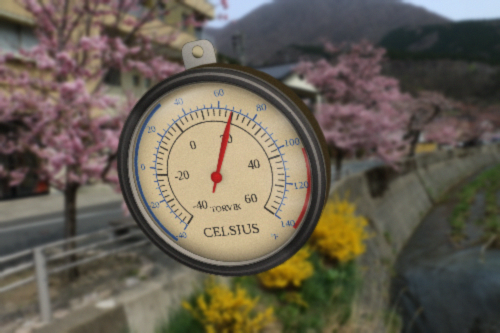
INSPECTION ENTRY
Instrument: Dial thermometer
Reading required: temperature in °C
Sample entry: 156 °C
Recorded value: 20 °C
